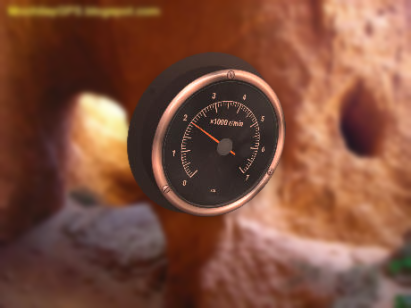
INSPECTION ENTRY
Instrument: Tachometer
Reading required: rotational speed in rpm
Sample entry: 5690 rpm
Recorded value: 2000 rpm
